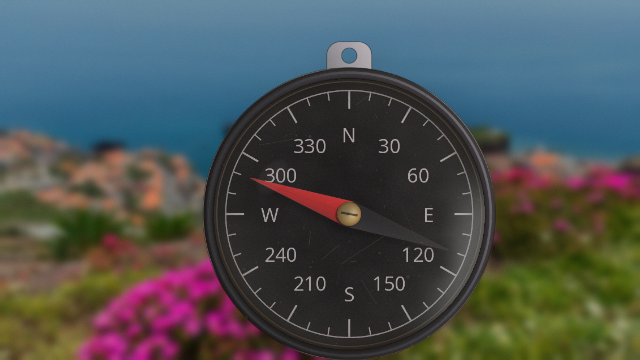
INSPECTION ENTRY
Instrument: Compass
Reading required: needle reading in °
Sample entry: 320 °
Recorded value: 290 °
